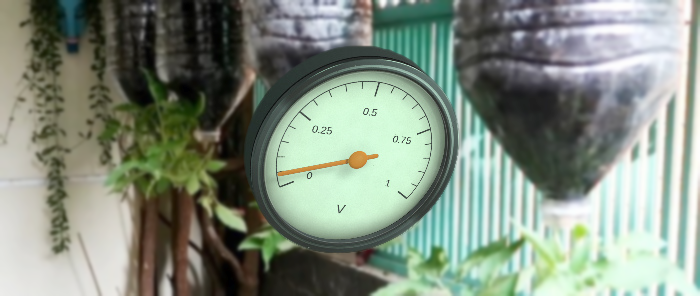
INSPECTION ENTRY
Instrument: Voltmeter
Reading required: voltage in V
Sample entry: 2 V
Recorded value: 0.05 V
